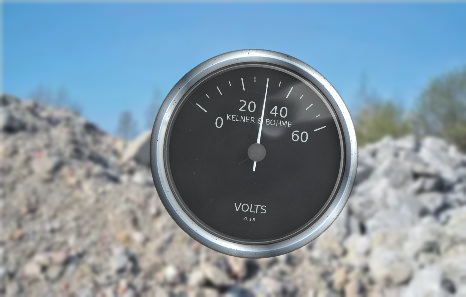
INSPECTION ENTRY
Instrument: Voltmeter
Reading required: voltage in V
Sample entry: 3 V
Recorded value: 30 V
